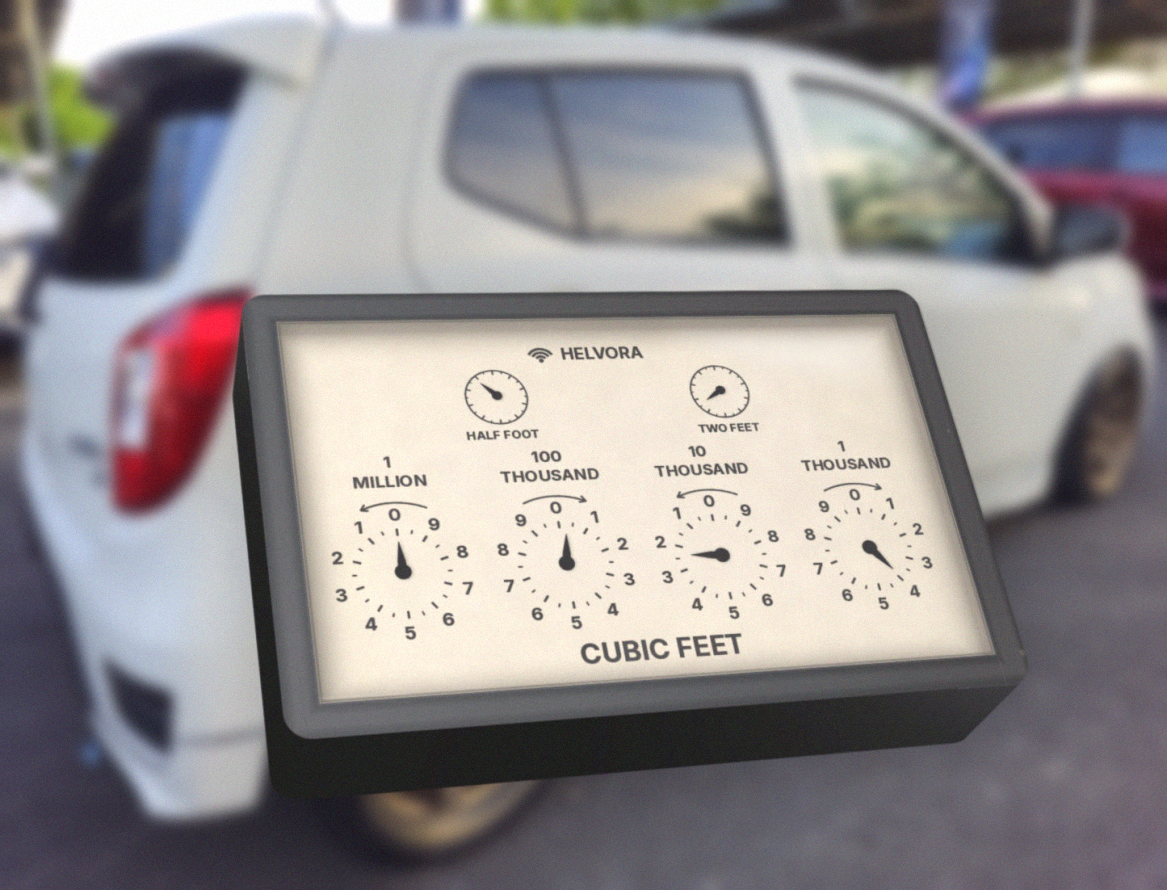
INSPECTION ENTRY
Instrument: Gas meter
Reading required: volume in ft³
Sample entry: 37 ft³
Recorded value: 2400 ft³
